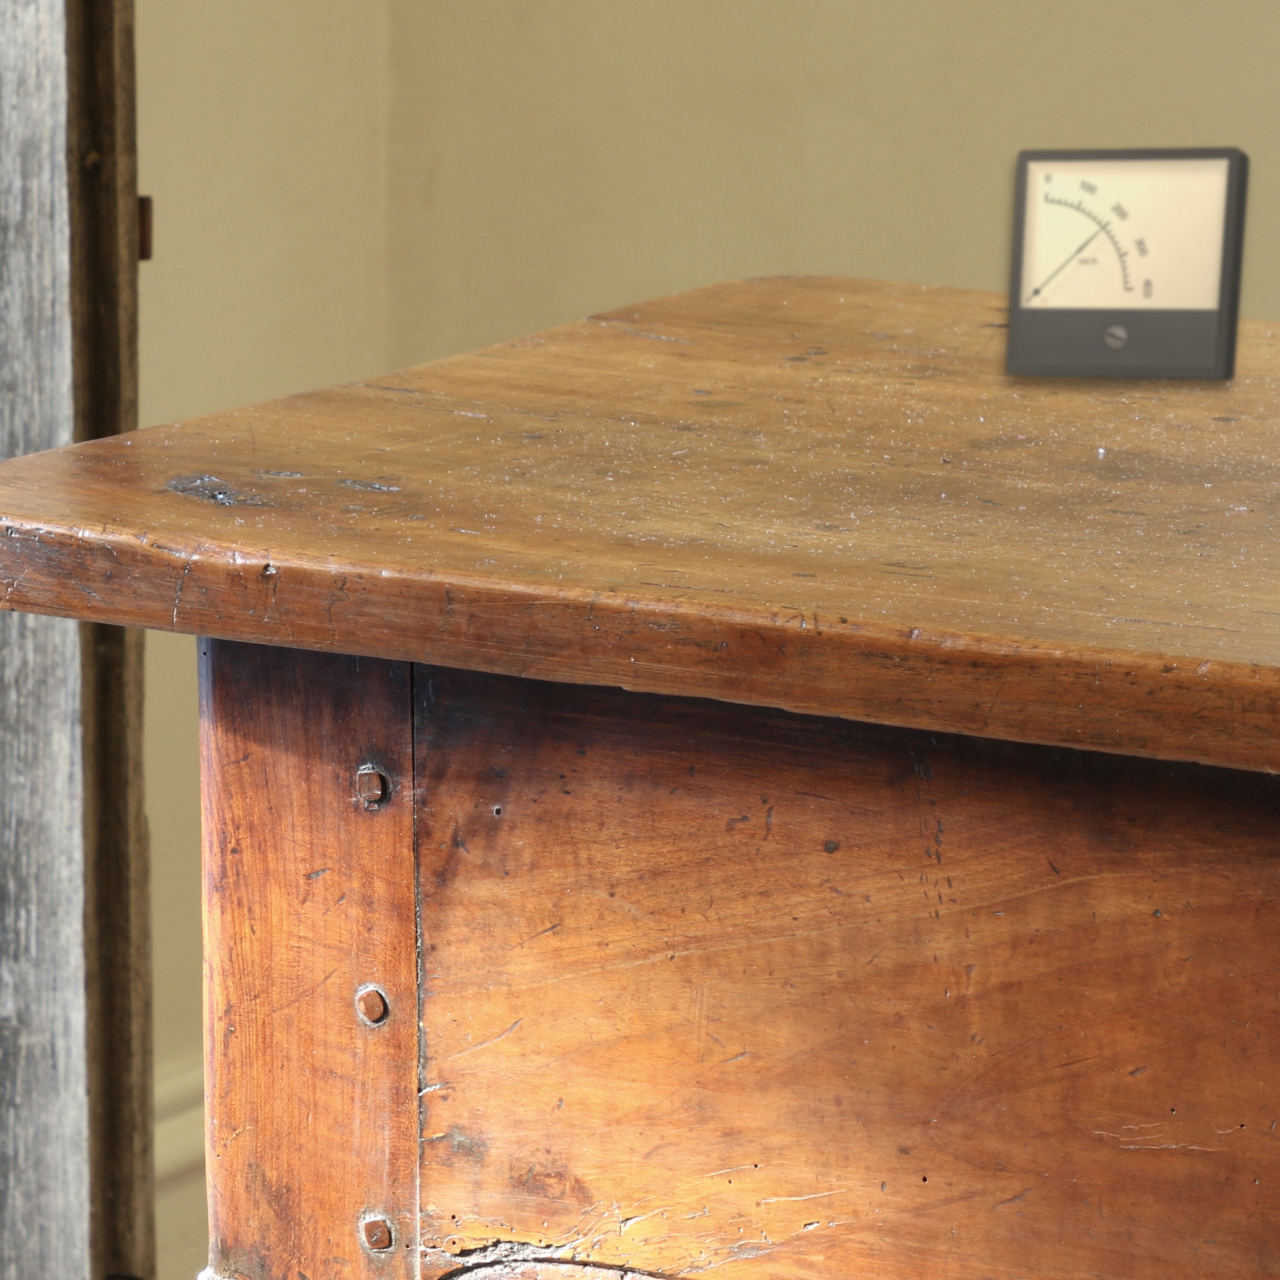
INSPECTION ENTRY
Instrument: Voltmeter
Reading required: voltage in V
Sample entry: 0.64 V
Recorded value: 200 V
